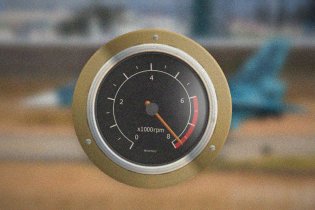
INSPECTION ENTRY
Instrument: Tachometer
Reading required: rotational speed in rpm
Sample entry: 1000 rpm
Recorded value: 7750 rpm
